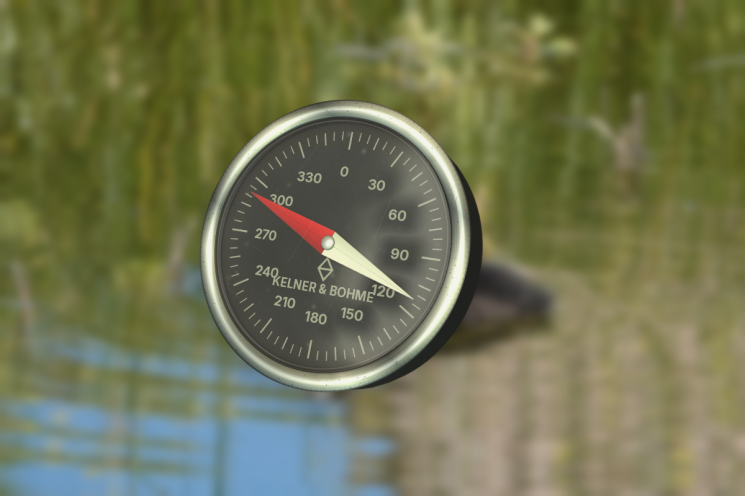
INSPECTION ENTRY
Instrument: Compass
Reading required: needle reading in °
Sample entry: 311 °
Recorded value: 292.5 °
